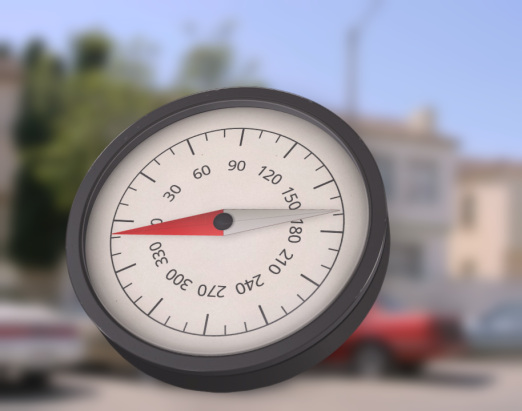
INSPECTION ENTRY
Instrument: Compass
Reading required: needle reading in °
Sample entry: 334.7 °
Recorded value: 350 °
